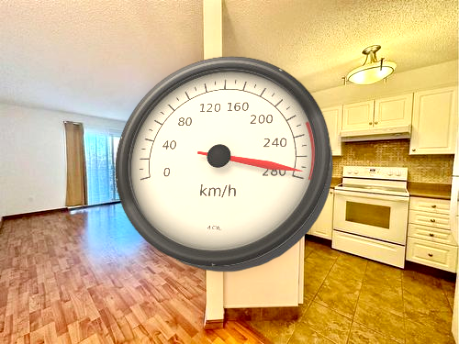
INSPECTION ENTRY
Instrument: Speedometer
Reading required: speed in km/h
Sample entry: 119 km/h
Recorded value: 275 km/h
